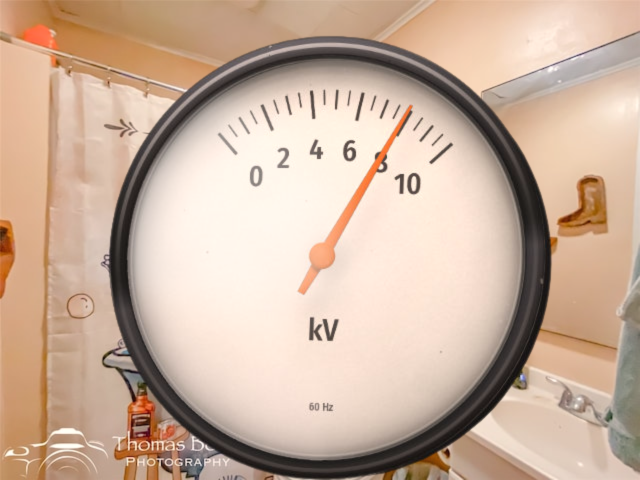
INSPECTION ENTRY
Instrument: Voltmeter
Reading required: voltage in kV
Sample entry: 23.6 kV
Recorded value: 8 kV
